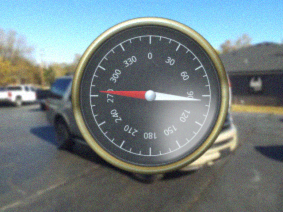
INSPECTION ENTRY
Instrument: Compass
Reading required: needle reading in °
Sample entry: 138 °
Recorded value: 275 °
